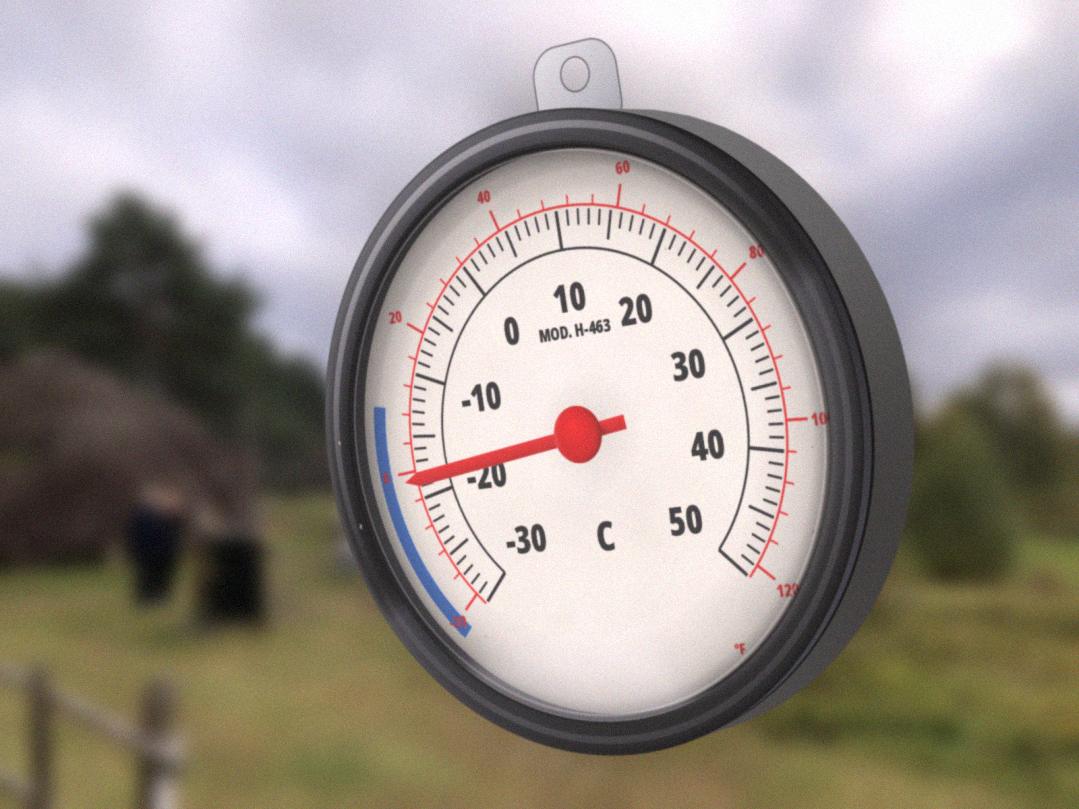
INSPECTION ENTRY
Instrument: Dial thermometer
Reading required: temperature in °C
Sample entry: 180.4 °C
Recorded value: -18.5 °C
